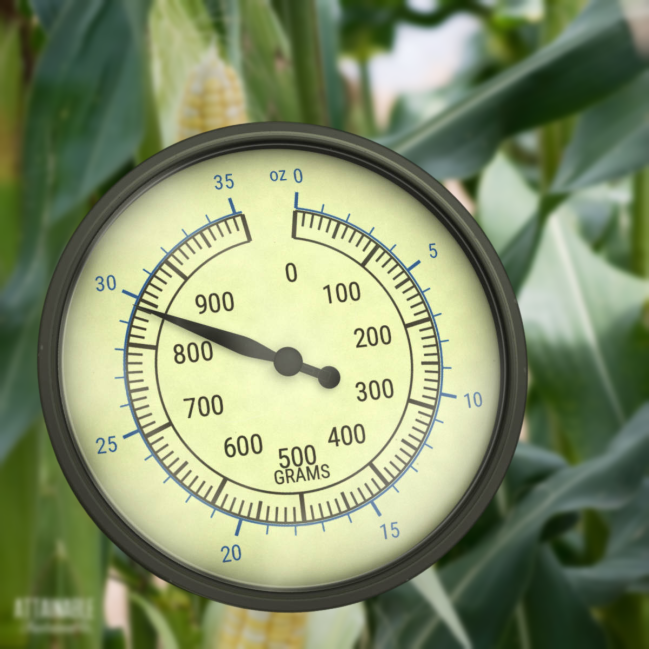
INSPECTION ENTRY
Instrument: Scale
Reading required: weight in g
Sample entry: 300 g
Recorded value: 840 g
